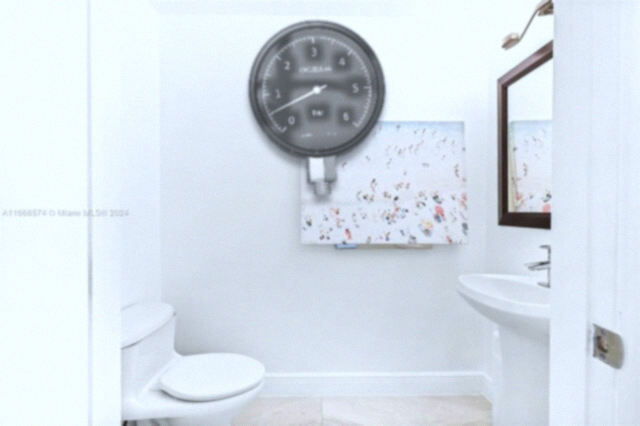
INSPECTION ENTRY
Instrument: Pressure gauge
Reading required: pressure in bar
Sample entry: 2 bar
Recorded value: 0.5 bar
